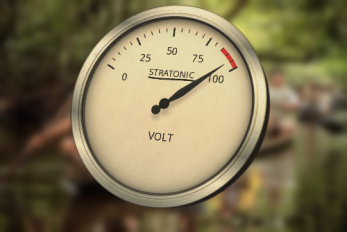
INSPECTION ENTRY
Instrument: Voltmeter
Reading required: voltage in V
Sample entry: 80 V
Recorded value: 95 V
